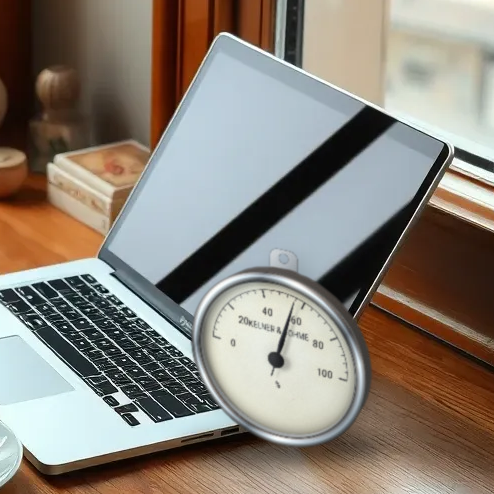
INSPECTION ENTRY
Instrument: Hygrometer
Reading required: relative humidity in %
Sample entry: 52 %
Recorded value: 56 %
